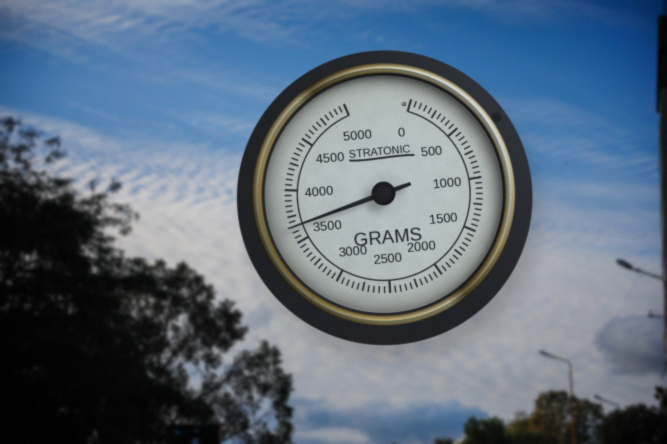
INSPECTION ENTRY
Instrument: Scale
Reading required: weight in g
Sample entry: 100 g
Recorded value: 3650 g
